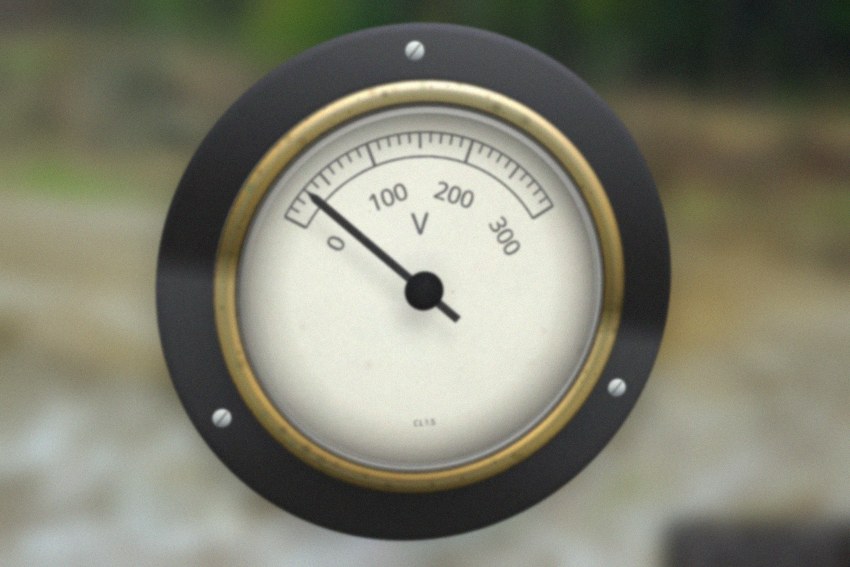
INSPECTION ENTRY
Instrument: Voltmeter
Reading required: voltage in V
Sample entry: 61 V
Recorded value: 30 V
